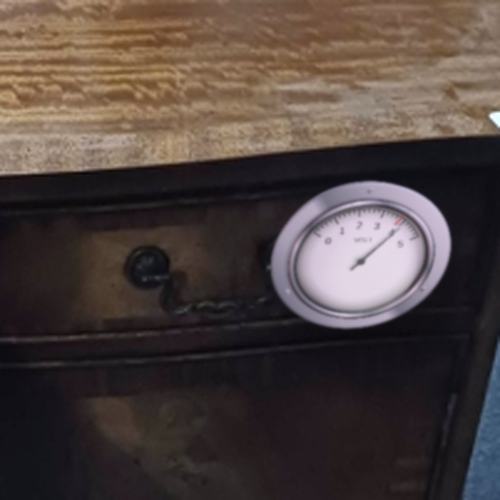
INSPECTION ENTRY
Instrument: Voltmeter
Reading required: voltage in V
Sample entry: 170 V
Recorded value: 4 V
